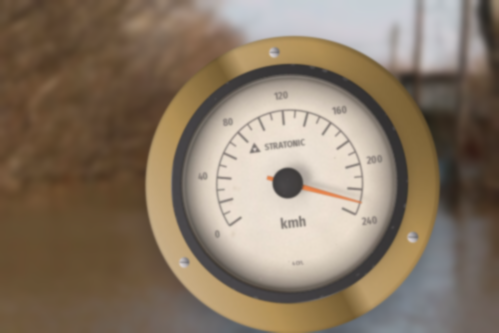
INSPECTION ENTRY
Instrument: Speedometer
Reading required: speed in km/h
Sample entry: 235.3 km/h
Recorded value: 230 km/h
